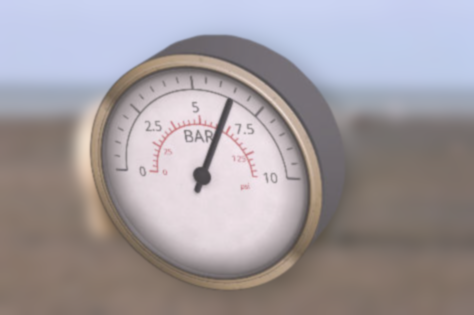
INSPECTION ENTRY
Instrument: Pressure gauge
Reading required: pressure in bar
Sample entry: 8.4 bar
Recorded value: 6.5 bar
